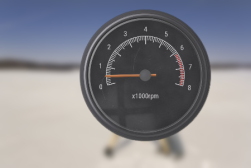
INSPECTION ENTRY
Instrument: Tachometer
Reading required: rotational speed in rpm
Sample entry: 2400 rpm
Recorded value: 500 rpm
